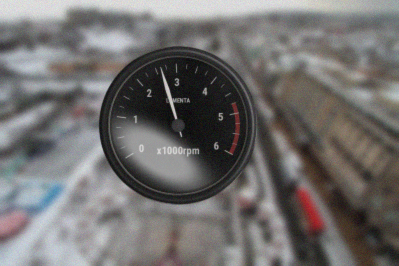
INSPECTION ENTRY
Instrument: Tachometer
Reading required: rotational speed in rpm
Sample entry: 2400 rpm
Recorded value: 2625 rpm
